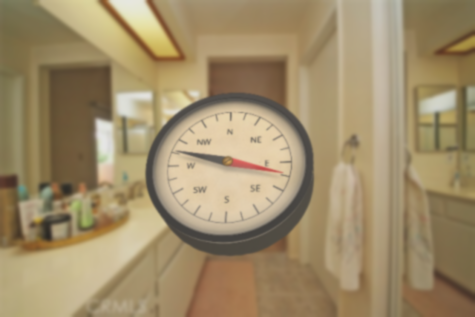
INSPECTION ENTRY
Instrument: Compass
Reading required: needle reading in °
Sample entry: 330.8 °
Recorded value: 105 °
